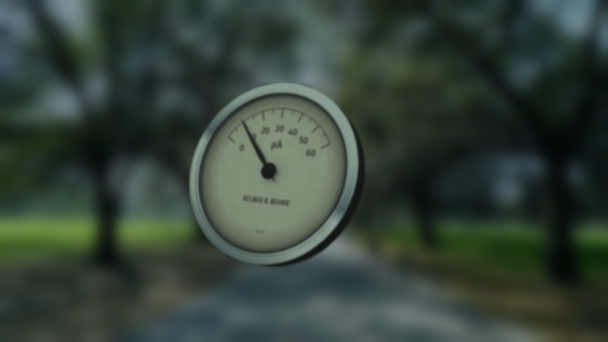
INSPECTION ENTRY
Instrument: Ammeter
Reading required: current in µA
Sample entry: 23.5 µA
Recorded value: 10 µA
